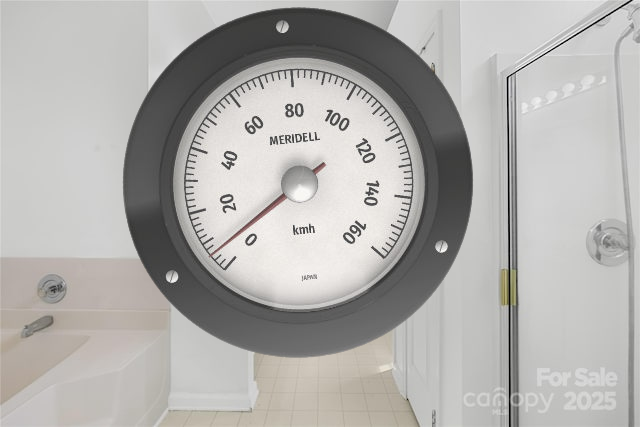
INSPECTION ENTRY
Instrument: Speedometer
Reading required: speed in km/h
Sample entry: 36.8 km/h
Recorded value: 6 km/h
